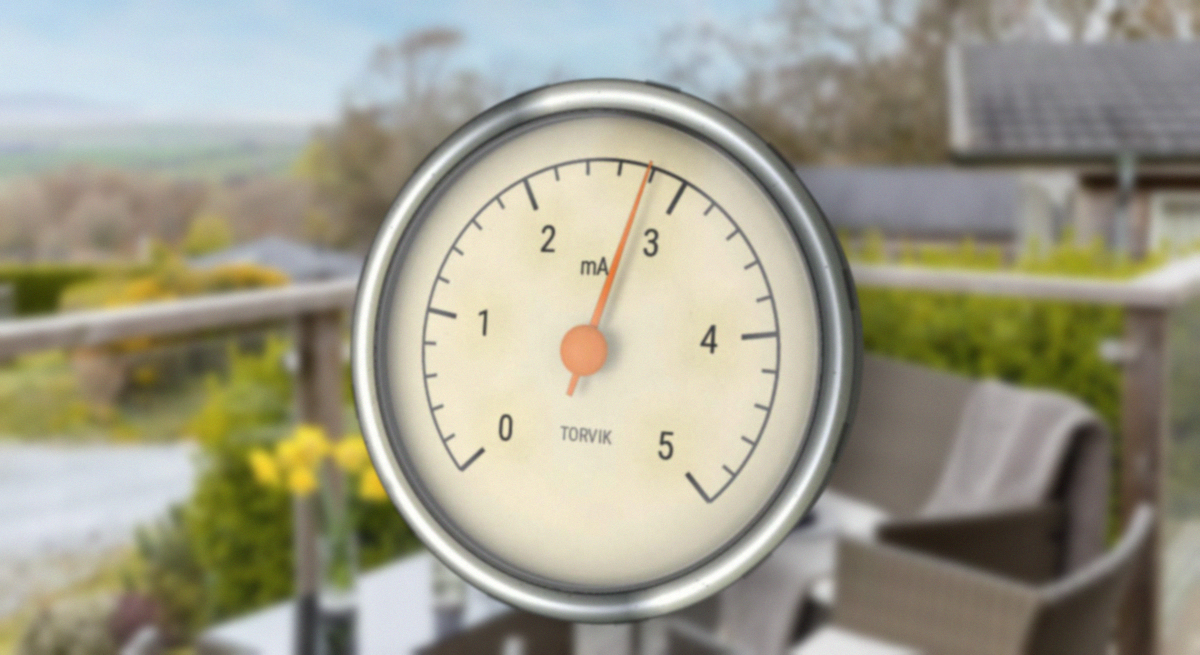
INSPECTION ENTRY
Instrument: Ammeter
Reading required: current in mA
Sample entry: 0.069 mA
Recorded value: 2.8 mA
